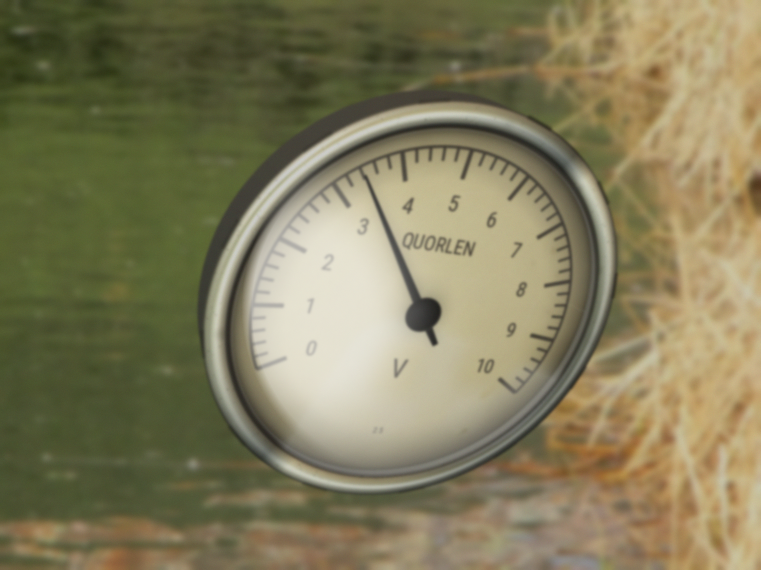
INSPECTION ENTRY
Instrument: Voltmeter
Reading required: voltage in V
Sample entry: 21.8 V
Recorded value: 3.4 V
